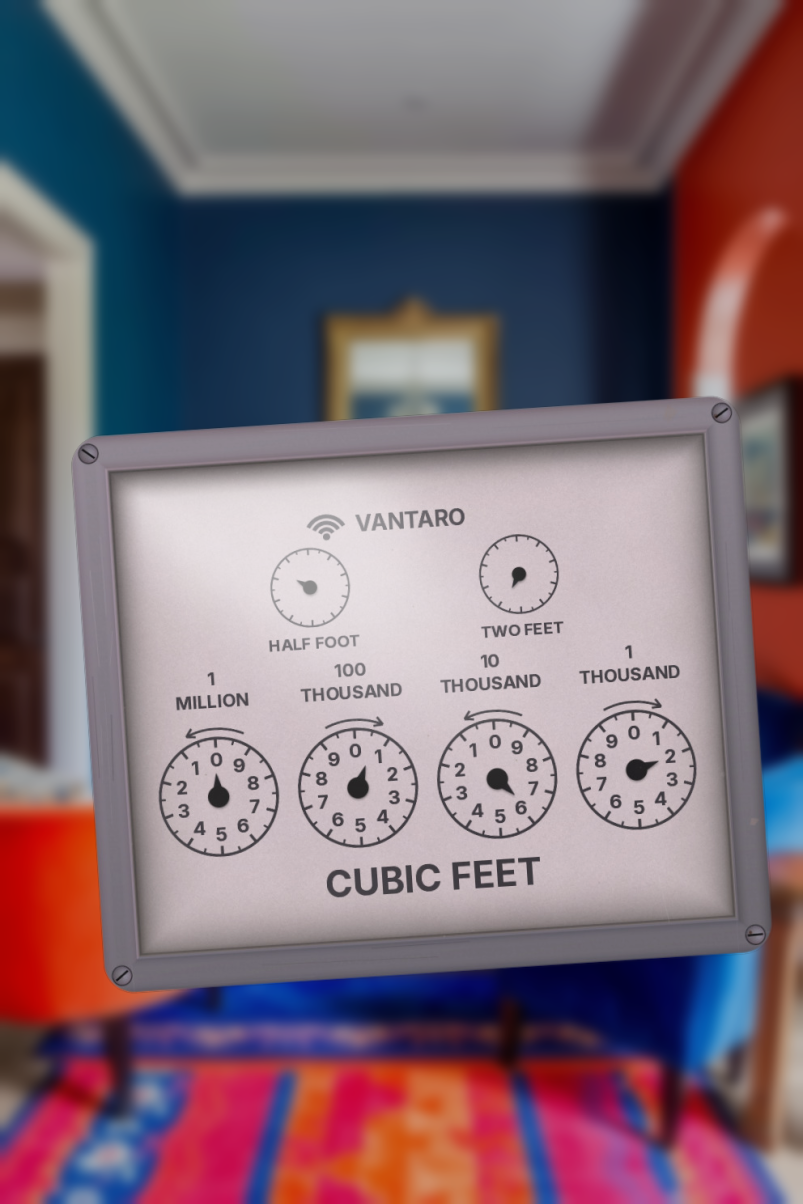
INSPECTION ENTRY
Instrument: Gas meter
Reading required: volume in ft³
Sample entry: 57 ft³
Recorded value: 6200 ft³
